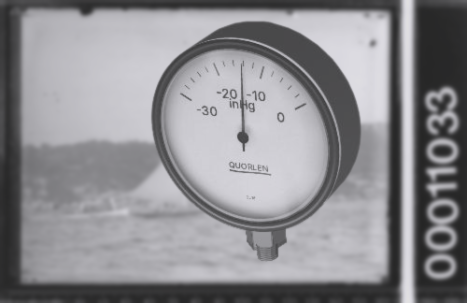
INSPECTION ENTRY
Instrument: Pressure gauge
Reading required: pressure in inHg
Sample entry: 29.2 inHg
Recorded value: -14 inHg
